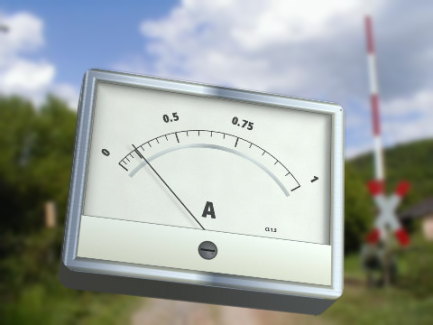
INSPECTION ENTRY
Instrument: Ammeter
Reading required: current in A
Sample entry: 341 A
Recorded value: 0.25 A
